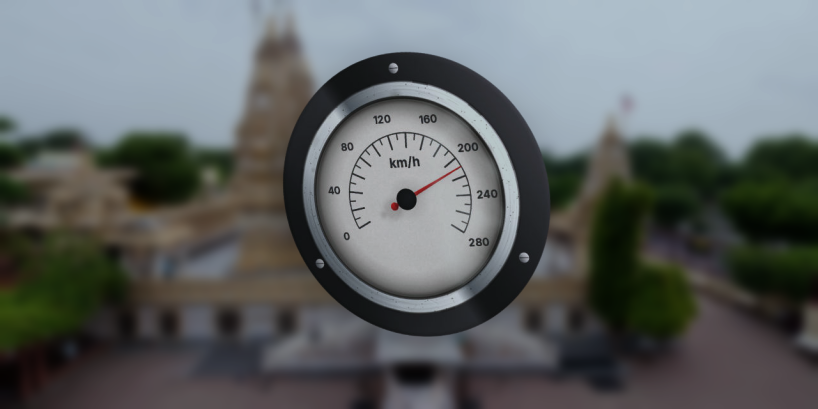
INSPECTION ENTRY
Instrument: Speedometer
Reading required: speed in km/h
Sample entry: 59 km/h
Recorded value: 210 km/h
